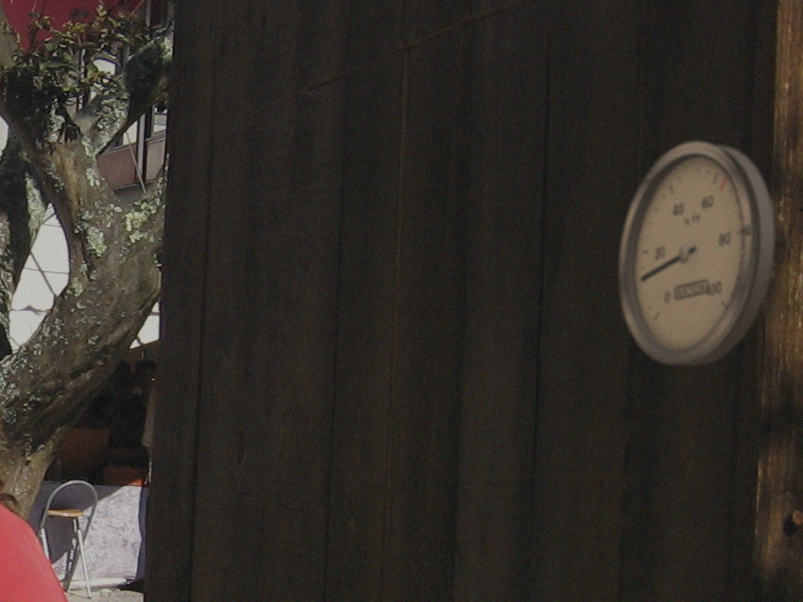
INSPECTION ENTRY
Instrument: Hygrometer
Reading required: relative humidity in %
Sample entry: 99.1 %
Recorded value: 12 %
